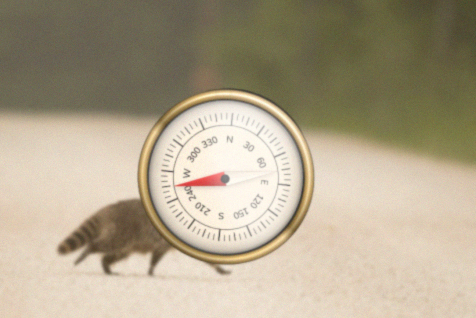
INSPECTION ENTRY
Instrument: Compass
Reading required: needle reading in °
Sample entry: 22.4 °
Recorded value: 255 °
